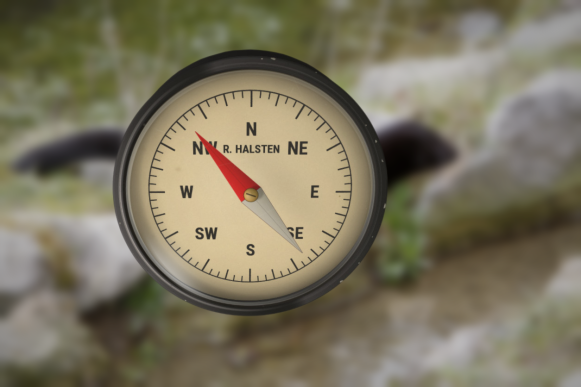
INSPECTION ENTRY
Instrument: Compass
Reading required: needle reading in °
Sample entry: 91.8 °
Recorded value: 320 °
